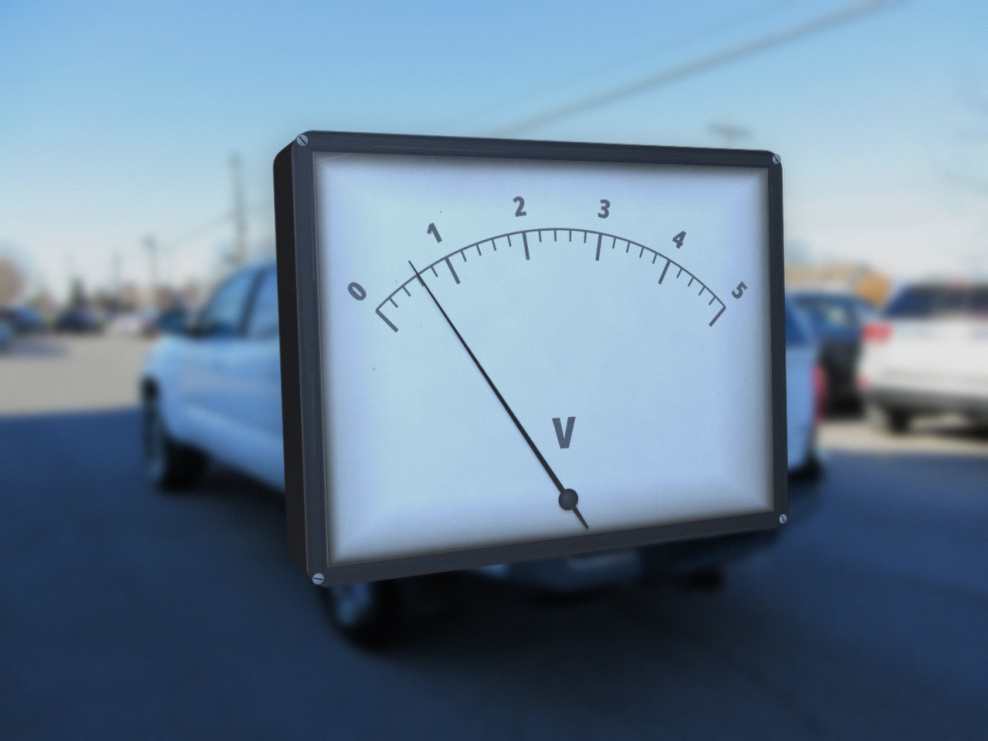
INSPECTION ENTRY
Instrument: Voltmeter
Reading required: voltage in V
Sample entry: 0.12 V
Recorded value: 0.6 V
